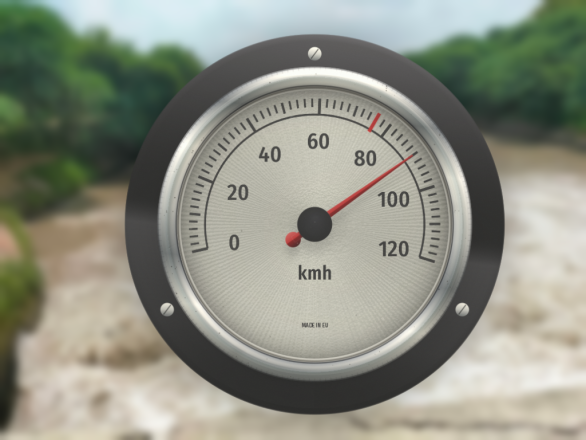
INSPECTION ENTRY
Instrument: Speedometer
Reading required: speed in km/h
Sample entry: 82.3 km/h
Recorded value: 90 km/h
